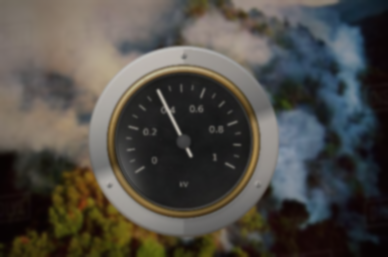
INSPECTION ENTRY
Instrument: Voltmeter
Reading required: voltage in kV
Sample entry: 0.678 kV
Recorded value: 0.4 kV
